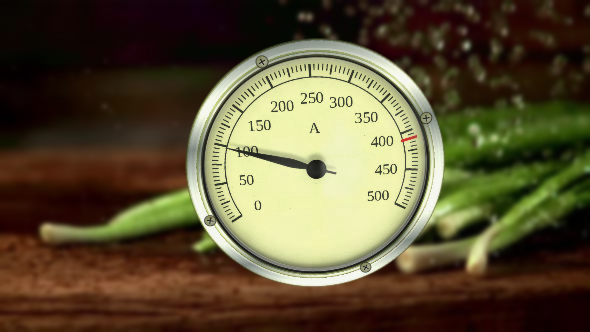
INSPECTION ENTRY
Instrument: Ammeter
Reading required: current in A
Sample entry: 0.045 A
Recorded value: 100 A
